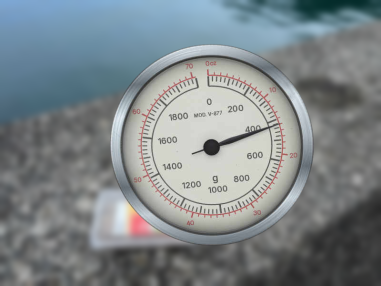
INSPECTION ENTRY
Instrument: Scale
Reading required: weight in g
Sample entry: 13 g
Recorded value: 420 g
